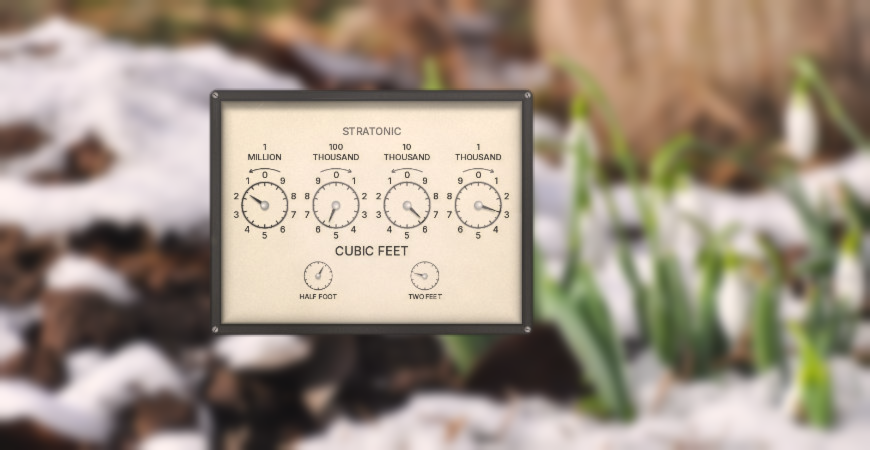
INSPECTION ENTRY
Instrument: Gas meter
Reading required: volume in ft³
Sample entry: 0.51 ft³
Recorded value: 156300 ft³
